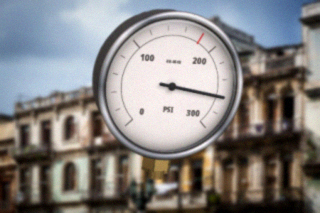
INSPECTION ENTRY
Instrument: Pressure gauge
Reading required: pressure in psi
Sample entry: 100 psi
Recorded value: 260 psi
